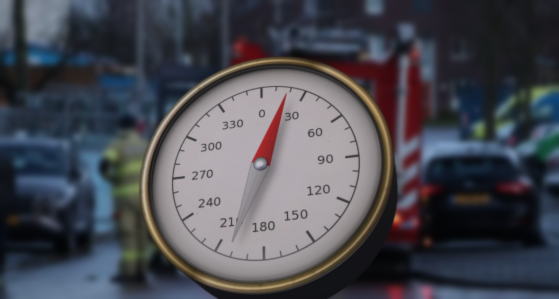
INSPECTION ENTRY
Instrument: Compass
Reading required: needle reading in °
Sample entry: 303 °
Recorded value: 20 °
